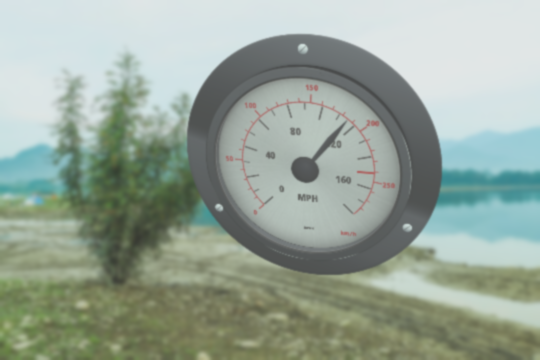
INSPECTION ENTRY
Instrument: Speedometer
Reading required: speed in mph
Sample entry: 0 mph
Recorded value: 115 mph
